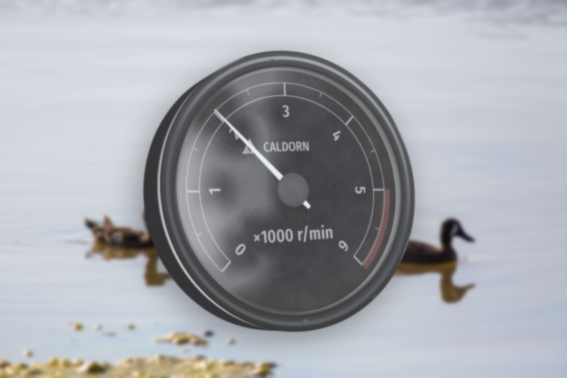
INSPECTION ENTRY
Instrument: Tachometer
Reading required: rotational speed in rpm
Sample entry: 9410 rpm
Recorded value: 2000 rpm
